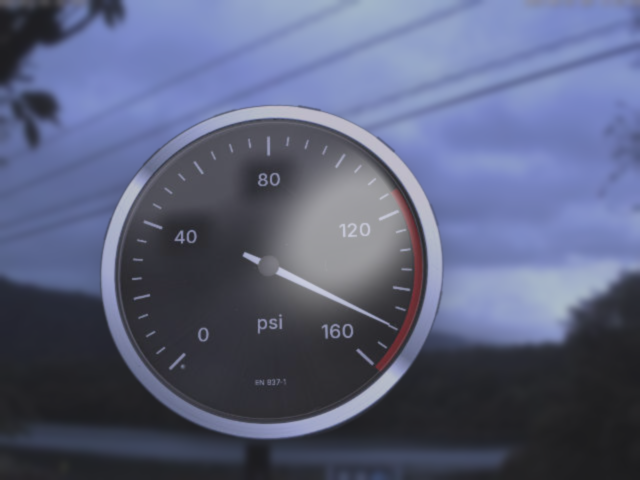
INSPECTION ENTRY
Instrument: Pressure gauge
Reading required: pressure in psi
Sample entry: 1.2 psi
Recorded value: 150 psi
